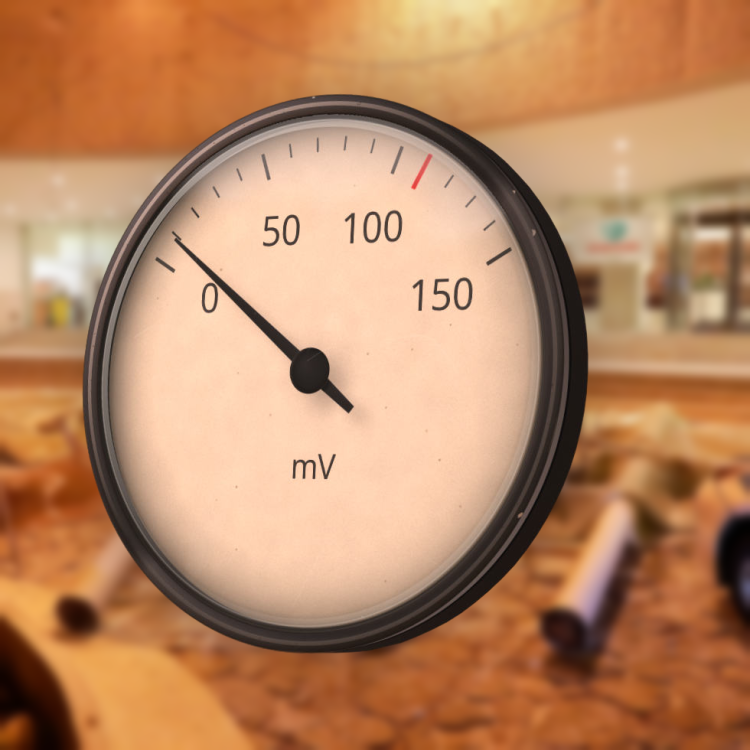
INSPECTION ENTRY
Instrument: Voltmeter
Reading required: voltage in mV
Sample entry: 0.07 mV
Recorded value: 10 mV
